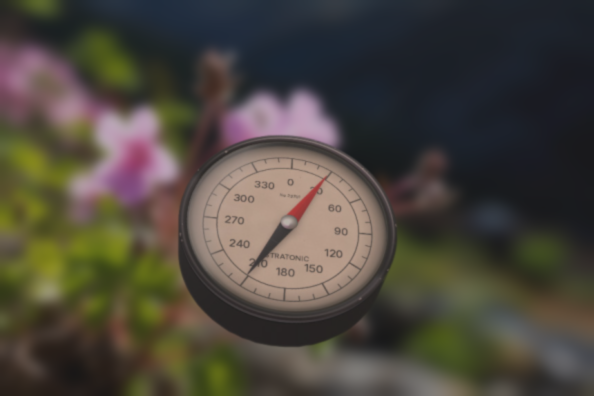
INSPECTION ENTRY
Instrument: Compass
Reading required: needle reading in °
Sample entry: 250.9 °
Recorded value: 30 °
